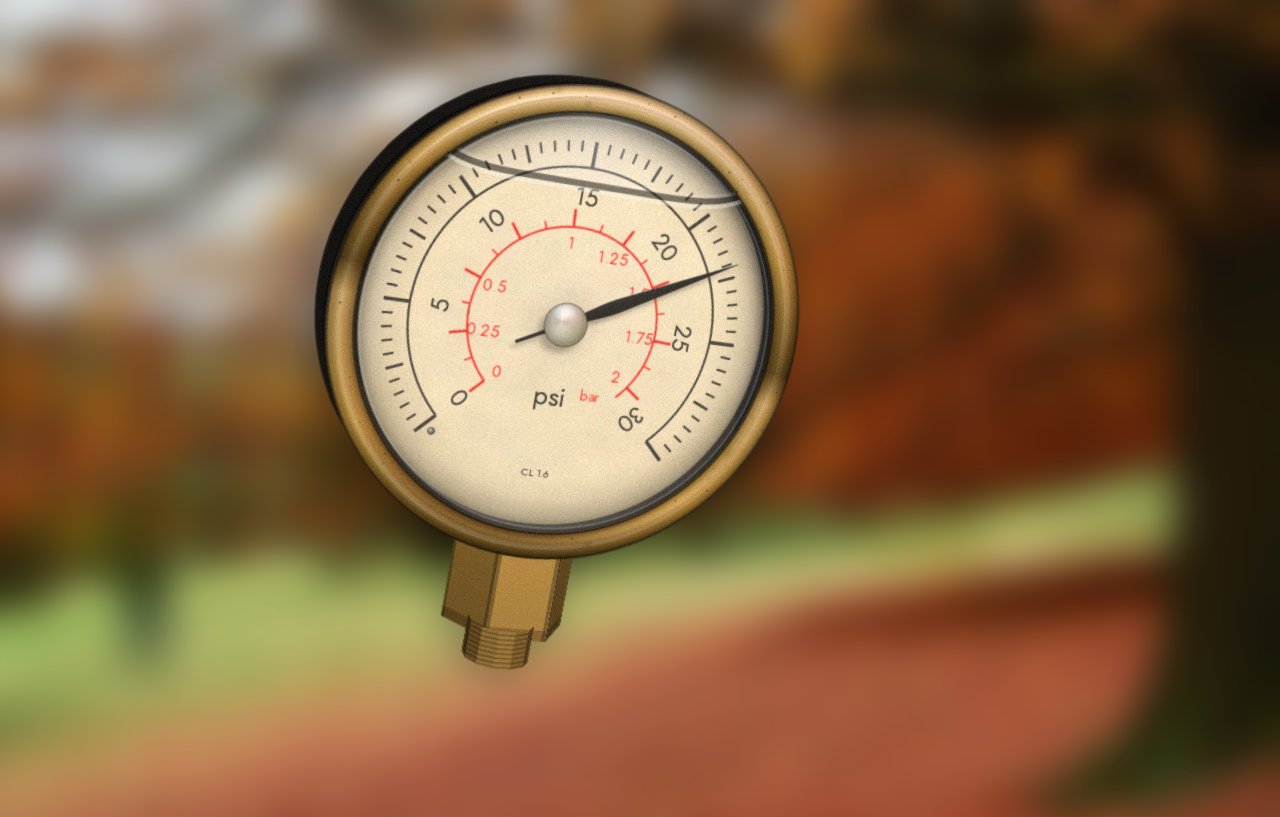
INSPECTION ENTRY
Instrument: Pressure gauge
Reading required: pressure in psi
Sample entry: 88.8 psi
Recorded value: 22 psi
